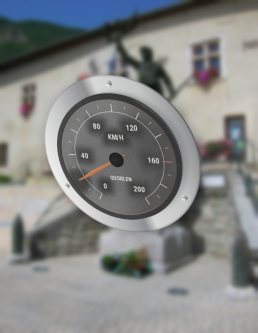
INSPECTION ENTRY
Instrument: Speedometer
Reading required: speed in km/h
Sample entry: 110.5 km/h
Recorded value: 20 km/h
